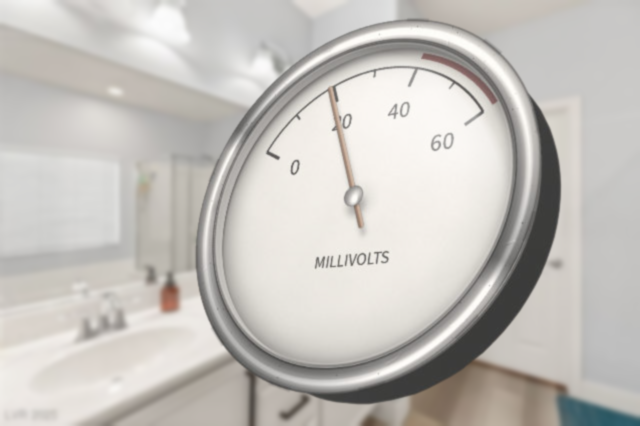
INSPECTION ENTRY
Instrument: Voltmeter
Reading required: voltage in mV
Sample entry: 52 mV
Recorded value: 20 mV
